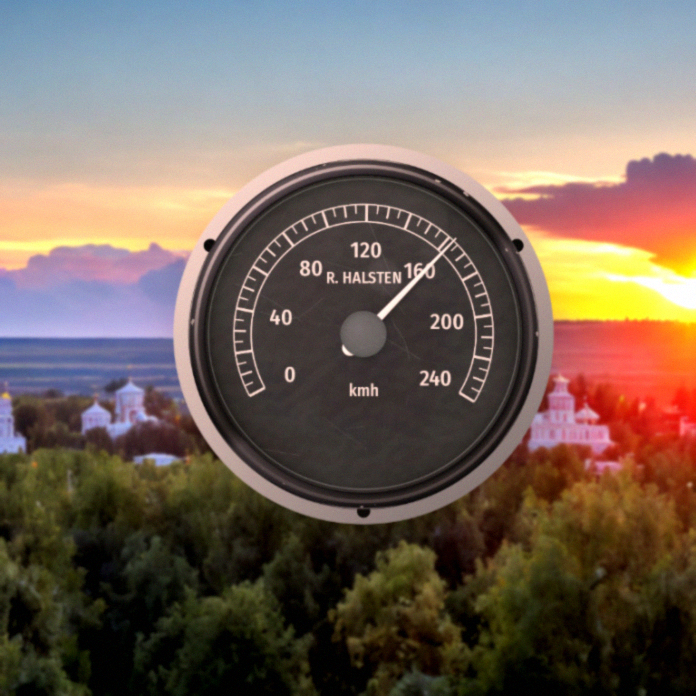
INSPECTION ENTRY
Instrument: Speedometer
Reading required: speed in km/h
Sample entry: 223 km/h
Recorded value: 162.5 km/h
